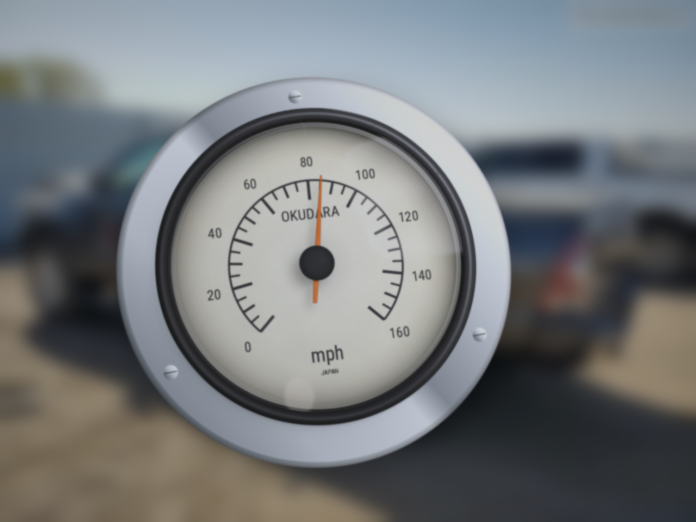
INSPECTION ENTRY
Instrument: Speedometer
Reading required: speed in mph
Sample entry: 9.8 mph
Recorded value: 85 mph
